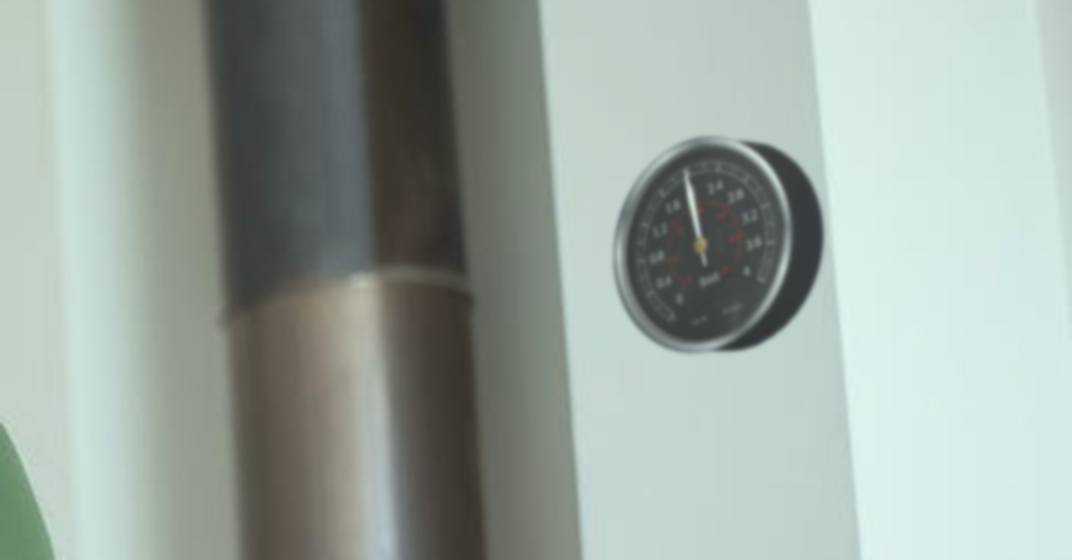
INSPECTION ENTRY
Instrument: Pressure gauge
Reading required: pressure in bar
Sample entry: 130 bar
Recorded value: 2 bar
